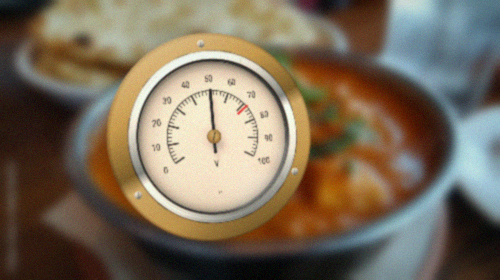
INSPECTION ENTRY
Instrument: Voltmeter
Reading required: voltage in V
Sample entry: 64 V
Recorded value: 50 V
